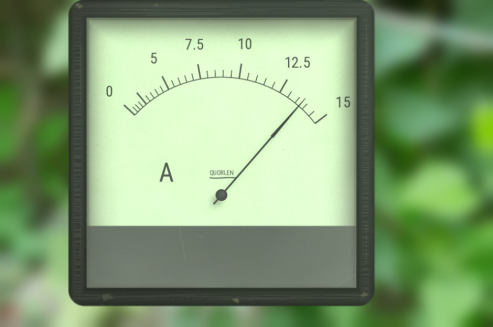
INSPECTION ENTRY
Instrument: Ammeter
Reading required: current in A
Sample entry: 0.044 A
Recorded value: 13.75 A
